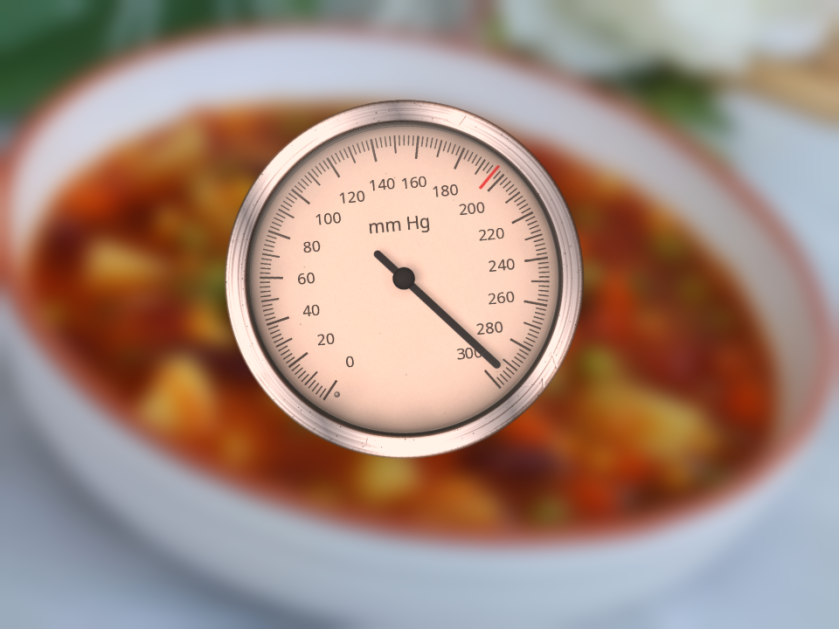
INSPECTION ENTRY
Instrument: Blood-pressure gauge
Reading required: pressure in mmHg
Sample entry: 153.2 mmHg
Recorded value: 294 mmHg
